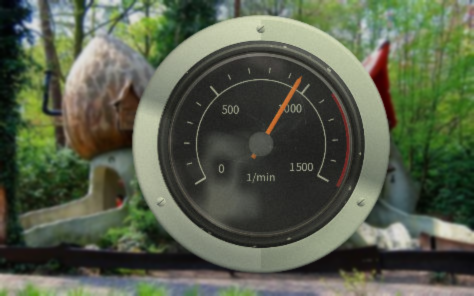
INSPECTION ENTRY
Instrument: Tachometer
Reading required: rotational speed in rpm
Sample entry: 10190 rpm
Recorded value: 950 rpm
